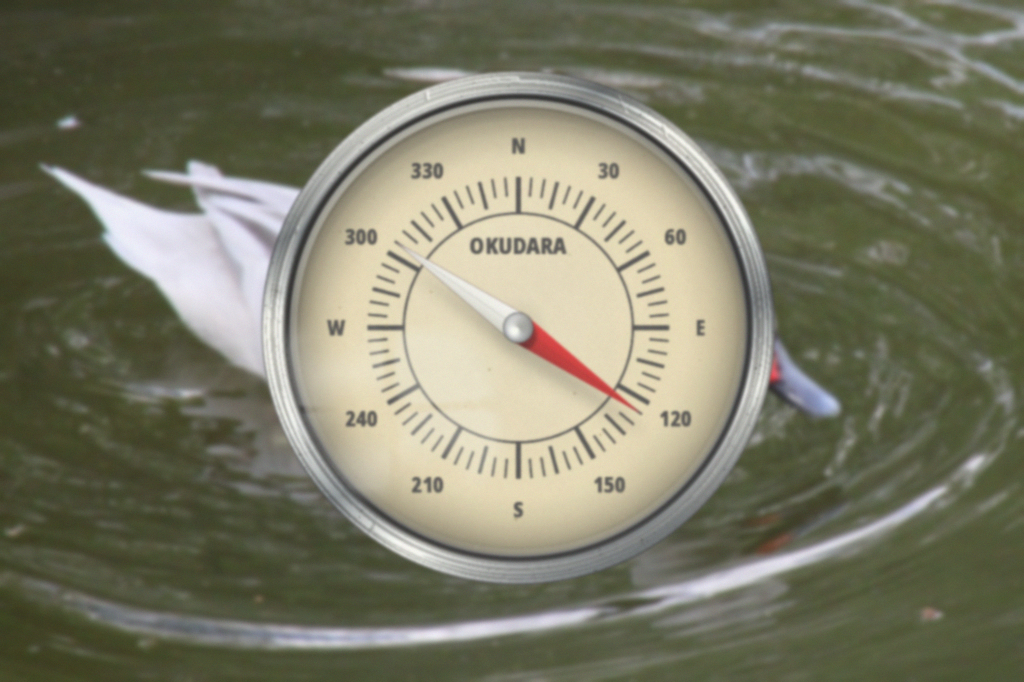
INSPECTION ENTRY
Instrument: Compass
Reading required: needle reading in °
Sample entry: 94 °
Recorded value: 125 °
